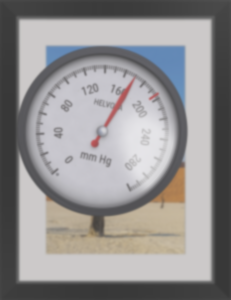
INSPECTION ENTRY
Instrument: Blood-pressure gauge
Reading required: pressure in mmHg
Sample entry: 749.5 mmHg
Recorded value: 170 mmHg
